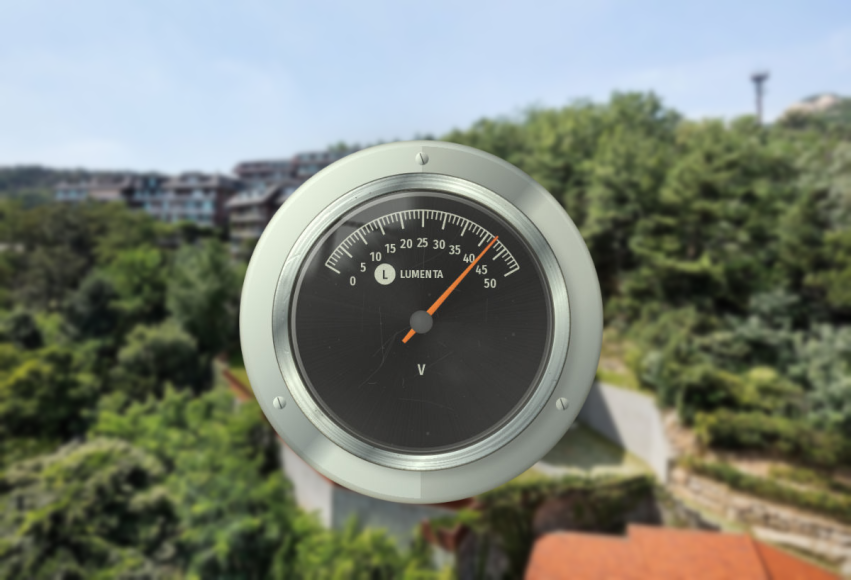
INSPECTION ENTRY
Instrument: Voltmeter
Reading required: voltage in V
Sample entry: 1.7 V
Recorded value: 42 V
